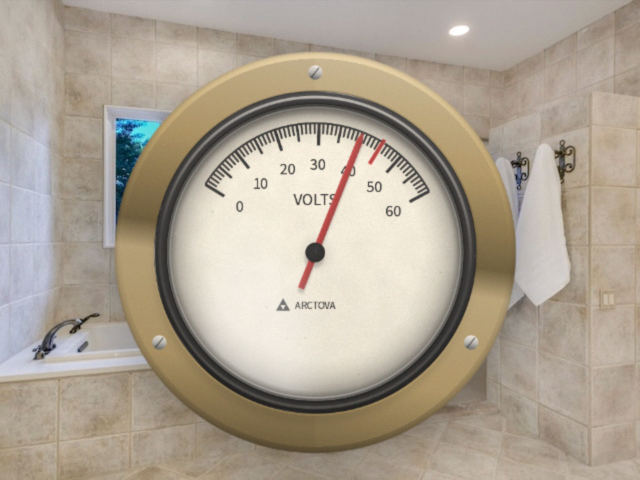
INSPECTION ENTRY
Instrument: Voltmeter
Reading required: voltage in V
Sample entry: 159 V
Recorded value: 40 V
